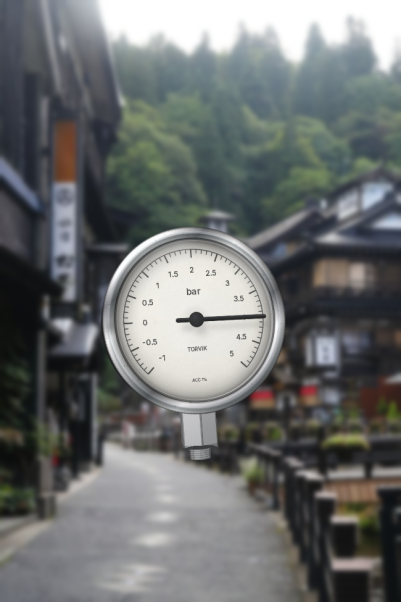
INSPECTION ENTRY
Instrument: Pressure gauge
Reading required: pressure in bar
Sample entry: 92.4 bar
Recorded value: 4 bar
